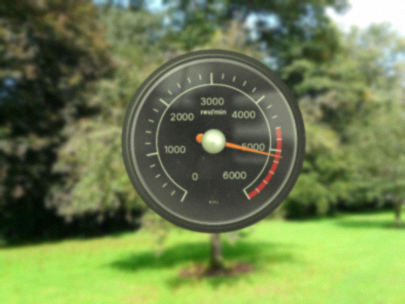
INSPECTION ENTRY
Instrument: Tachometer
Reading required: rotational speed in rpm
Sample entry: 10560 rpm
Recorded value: 5100 rpm
